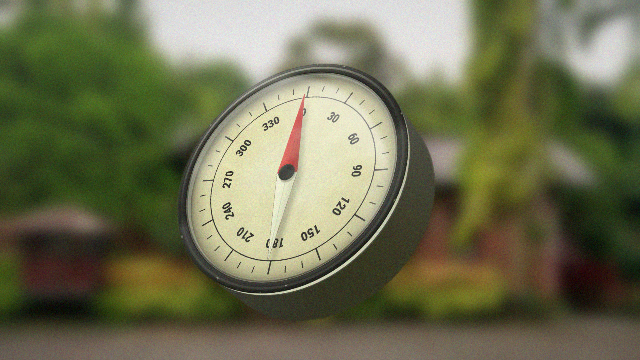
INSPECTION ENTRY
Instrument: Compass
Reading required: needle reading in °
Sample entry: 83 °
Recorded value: 0 °
